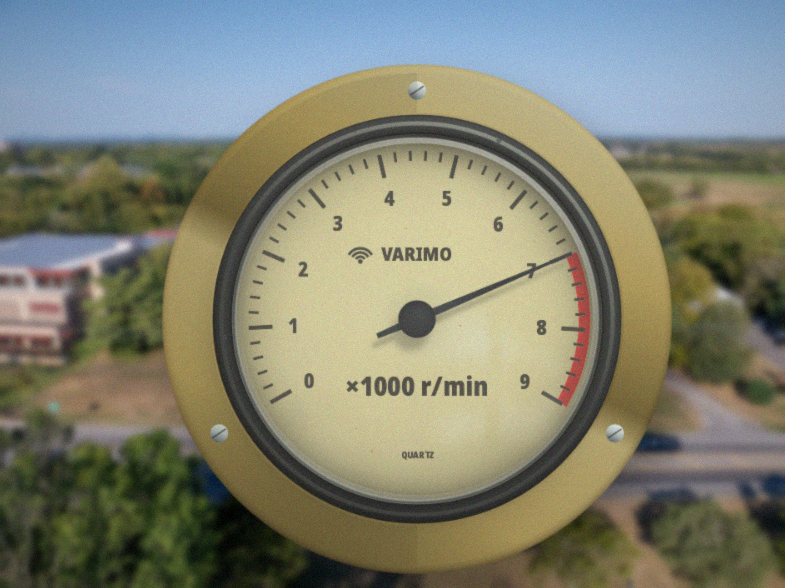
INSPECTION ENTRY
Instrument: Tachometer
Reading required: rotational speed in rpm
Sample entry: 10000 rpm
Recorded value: 7000 rpm
